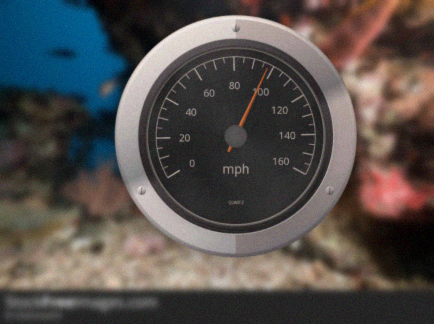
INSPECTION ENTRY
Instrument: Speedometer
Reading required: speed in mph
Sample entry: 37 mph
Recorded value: 97.5 mph
